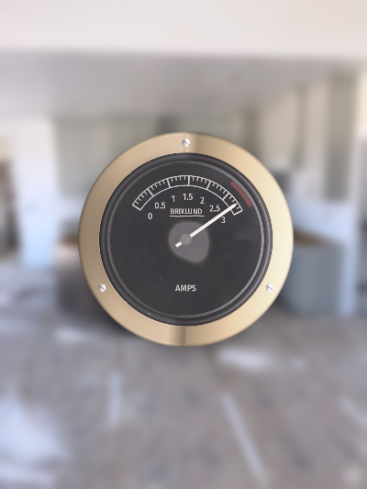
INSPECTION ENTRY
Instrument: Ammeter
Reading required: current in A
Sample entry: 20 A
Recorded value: 2.8 A
